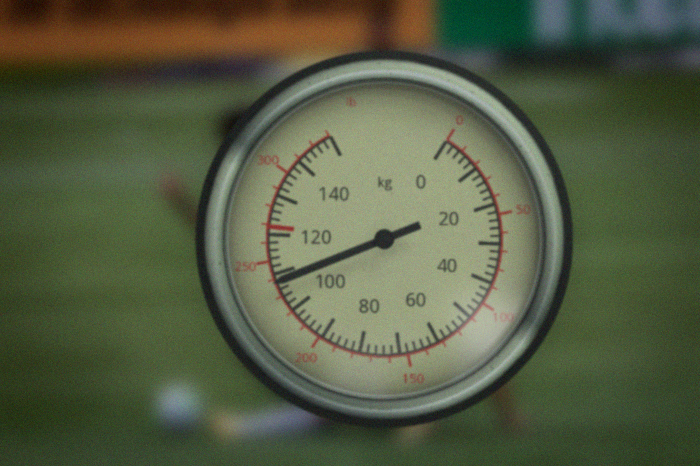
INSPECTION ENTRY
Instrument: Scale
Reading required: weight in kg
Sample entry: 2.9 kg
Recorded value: 108 kg
